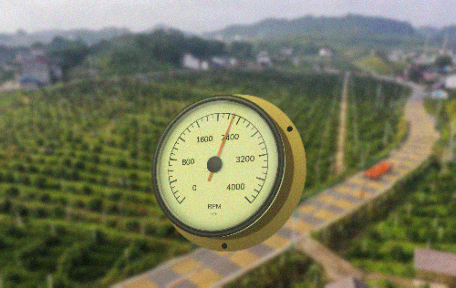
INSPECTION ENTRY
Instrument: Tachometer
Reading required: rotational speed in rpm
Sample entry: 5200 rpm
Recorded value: 2300 rpm
